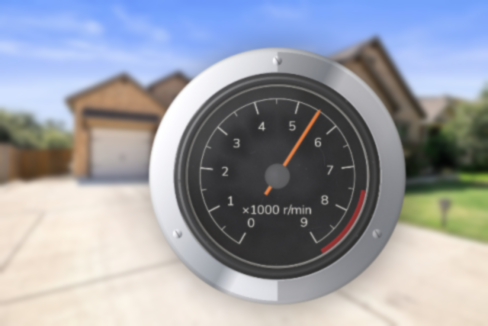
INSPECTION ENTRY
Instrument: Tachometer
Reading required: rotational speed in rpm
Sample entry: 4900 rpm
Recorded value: 5500 rpm
